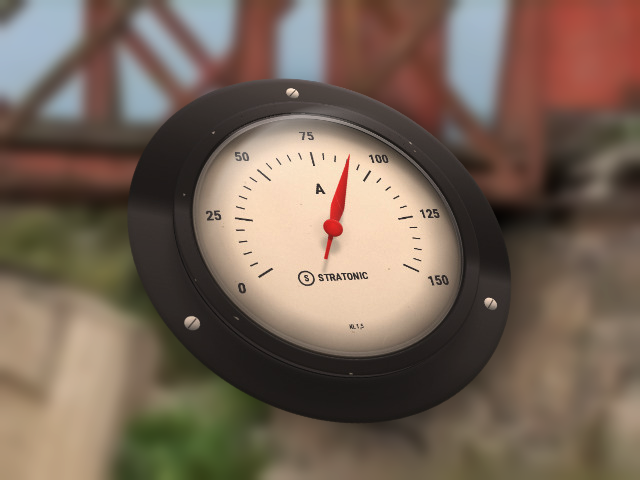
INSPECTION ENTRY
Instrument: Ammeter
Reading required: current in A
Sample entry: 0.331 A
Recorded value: 90 A
